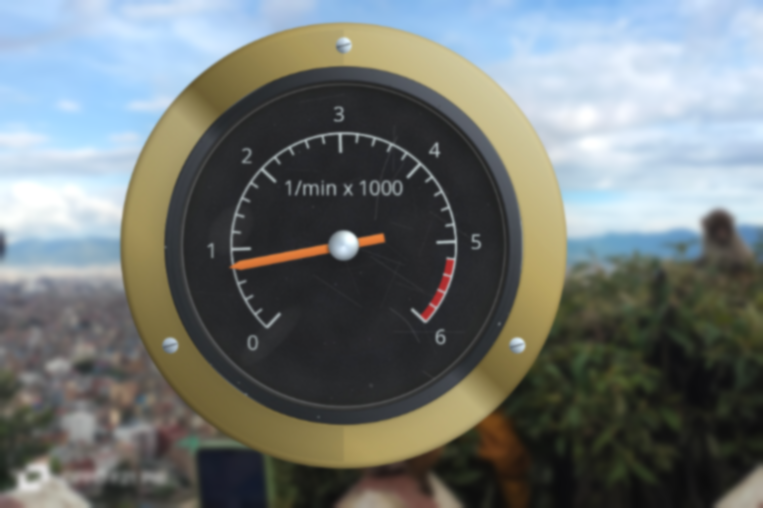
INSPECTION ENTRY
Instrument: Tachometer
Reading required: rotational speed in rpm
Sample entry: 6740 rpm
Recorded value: 800 rpm
